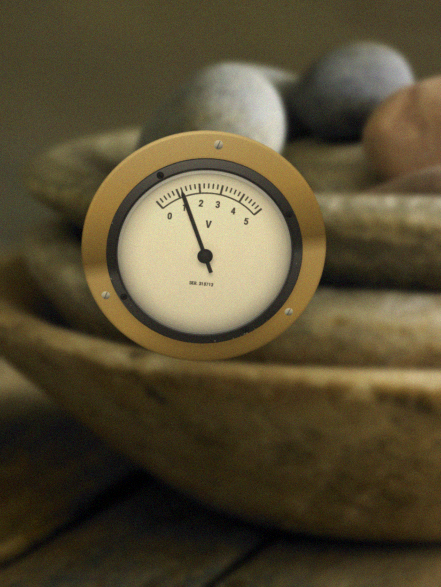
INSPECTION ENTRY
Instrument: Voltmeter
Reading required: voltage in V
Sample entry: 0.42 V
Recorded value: 1.2 V
